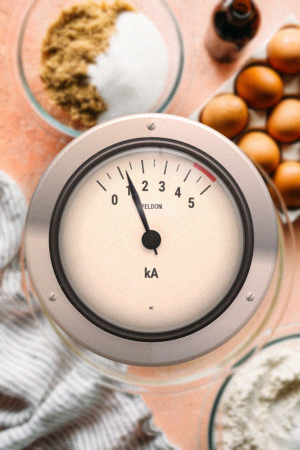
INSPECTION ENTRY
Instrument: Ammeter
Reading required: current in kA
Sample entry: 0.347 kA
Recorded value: 1.25 kA
